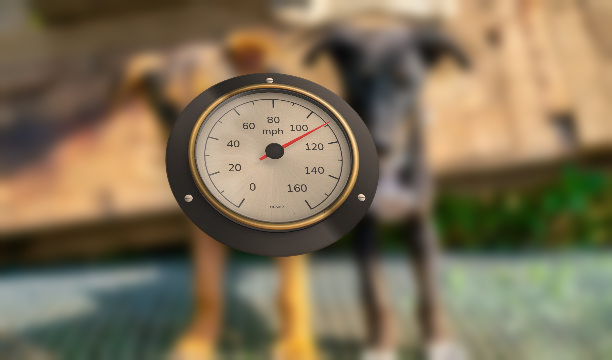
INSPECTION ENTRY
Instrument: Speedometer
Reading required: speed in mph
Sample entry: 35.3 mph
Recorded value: 110 mph
